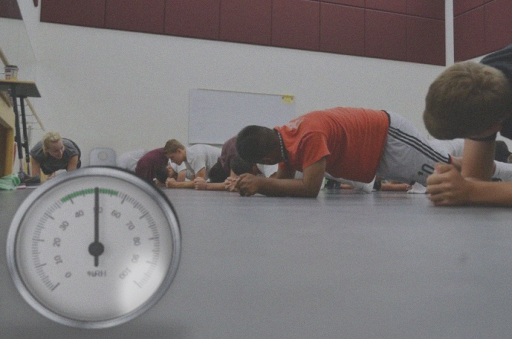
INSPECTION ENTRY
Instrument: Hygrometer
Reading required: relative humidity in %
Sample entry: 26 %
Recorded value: 50 %
